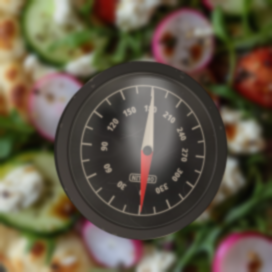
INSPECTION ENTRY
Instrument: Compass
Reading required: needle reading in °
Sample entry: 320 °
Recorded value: 0 °
